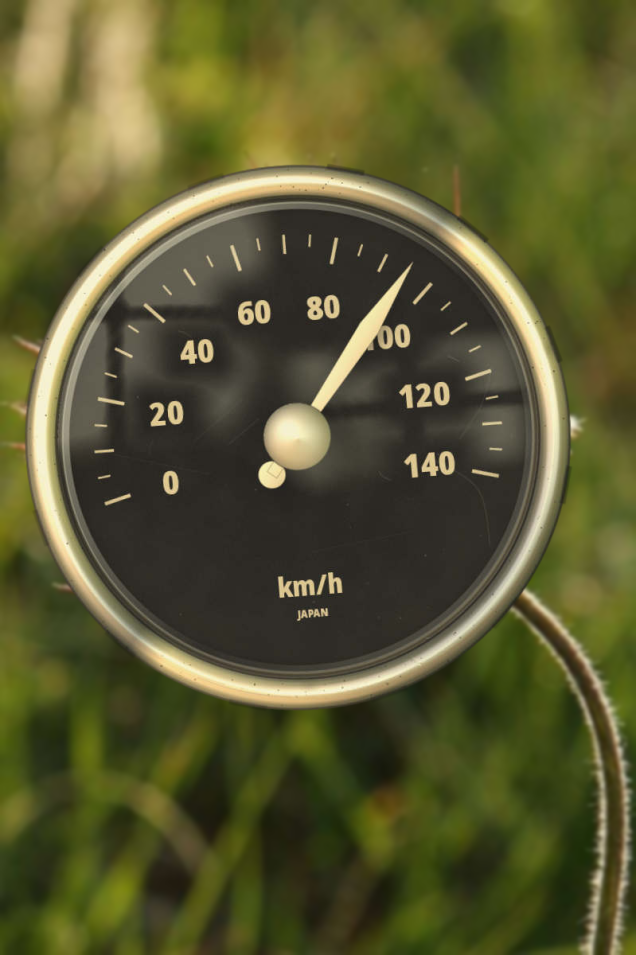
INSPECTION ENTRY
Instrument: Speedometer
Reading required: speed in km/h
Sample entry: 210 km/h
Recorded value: 95 km/h
